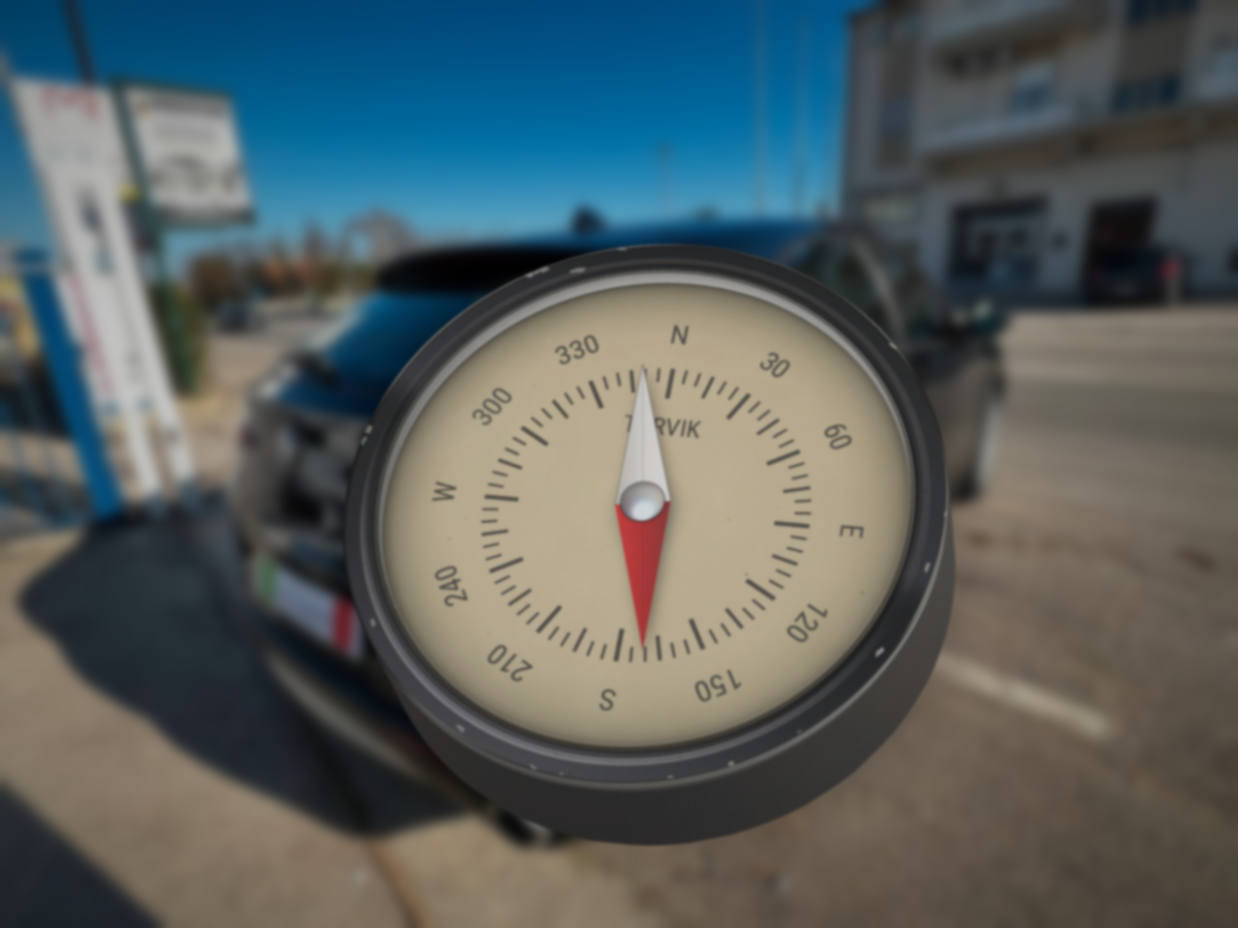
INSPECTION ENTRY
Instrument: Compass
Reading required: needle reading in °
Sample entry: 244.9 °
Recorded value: 170 °
